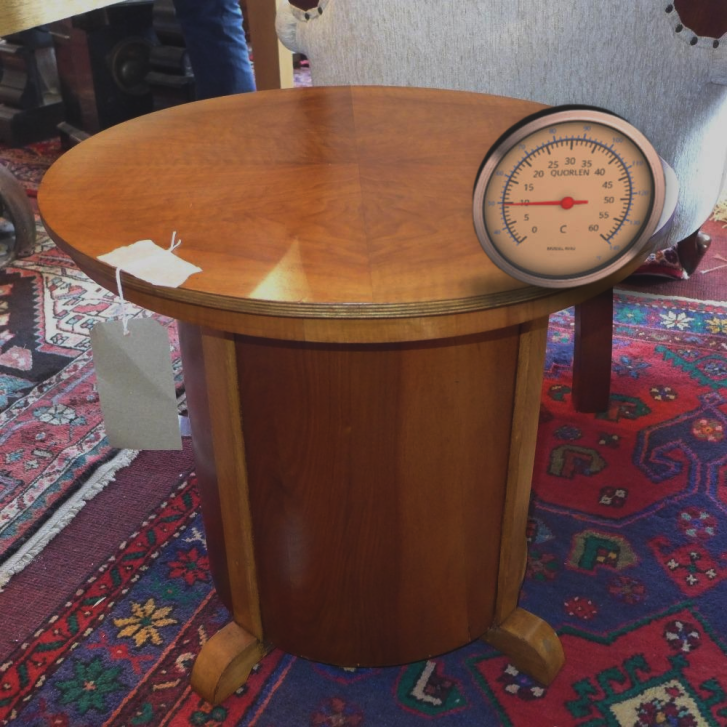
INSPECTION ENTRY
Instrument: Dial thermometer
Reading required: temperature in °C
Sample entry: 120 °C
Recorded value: 10 °C
